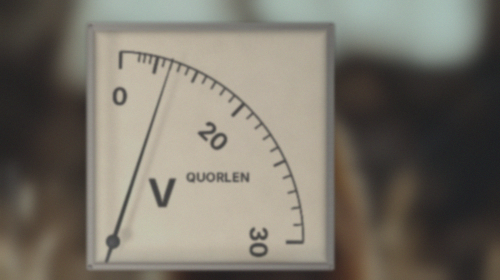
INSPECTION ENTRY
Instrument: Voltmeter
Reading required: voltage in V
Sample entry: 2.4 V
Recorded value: 12 V
